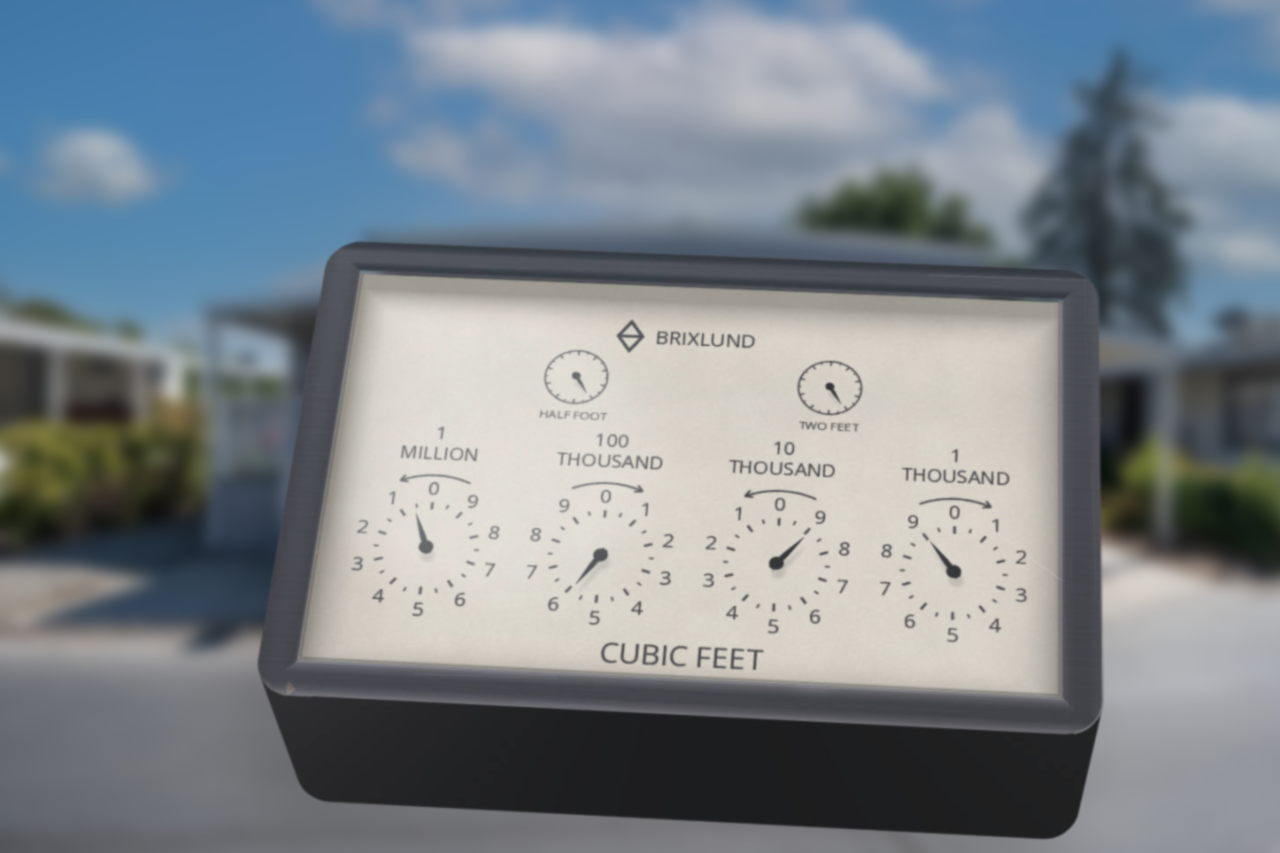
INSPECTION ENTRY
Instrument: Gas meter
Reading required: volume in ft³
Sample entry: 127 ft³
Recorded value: 58900 ft³
